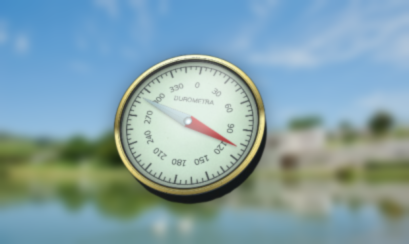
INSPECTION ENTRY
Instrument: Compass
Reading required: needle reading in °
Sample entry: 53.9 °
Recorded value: 110 °
